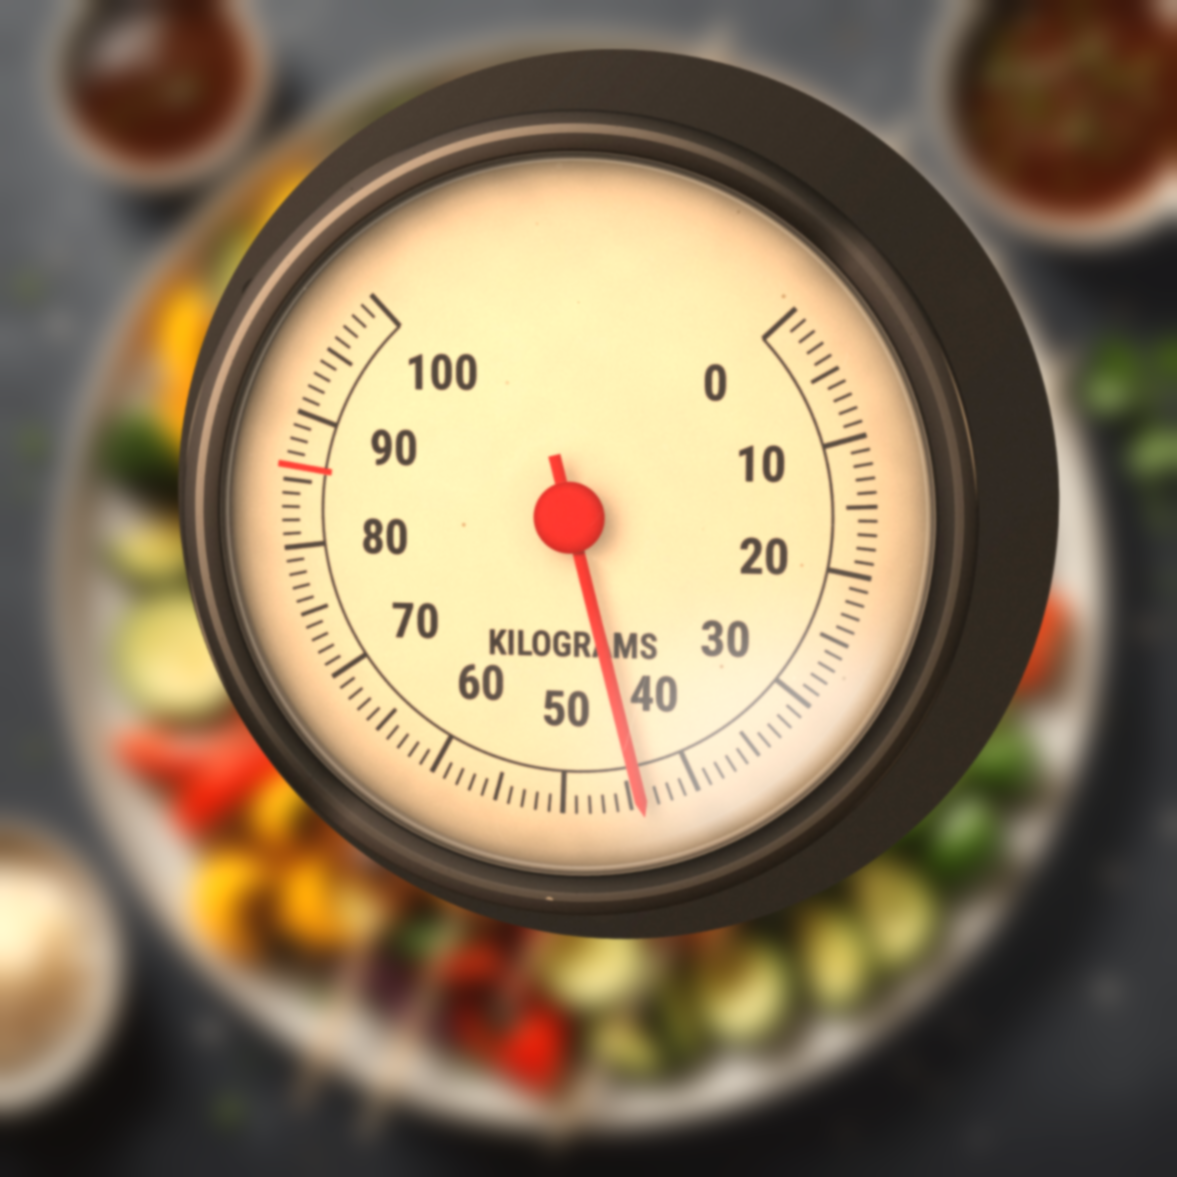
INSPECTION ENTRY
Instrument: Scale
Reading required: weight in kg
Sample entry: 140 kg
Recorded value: 44 kg
